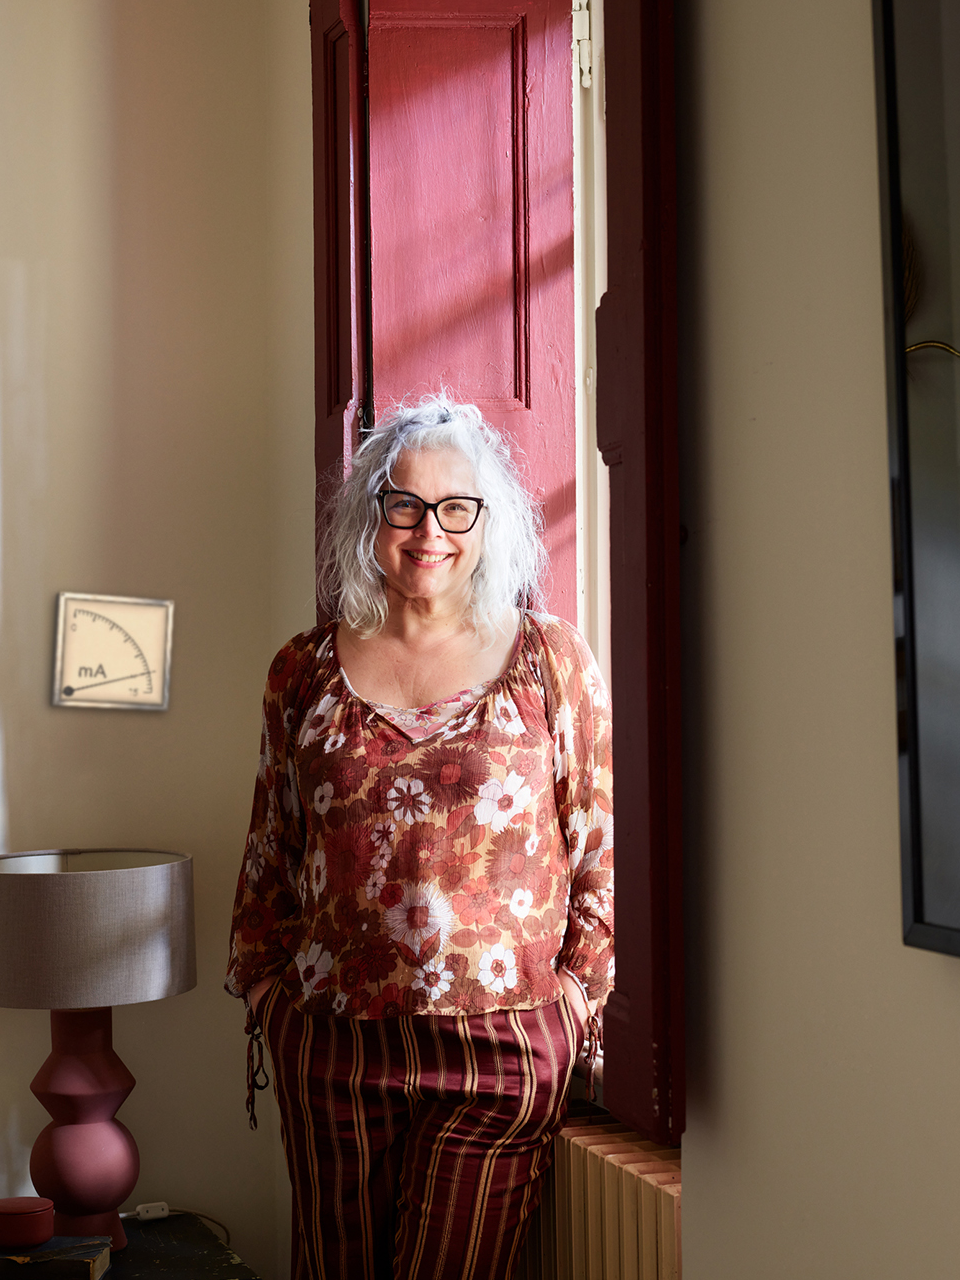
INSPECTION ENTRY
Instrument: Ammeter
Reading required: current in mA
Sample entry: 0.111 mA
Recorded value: 12.5 mA
